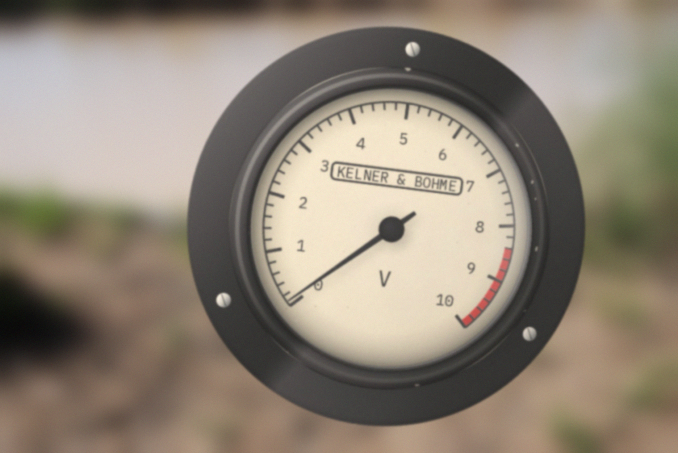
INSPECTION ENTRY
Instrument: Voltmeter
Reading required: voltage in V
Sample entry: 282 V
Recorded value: 0.1 V
